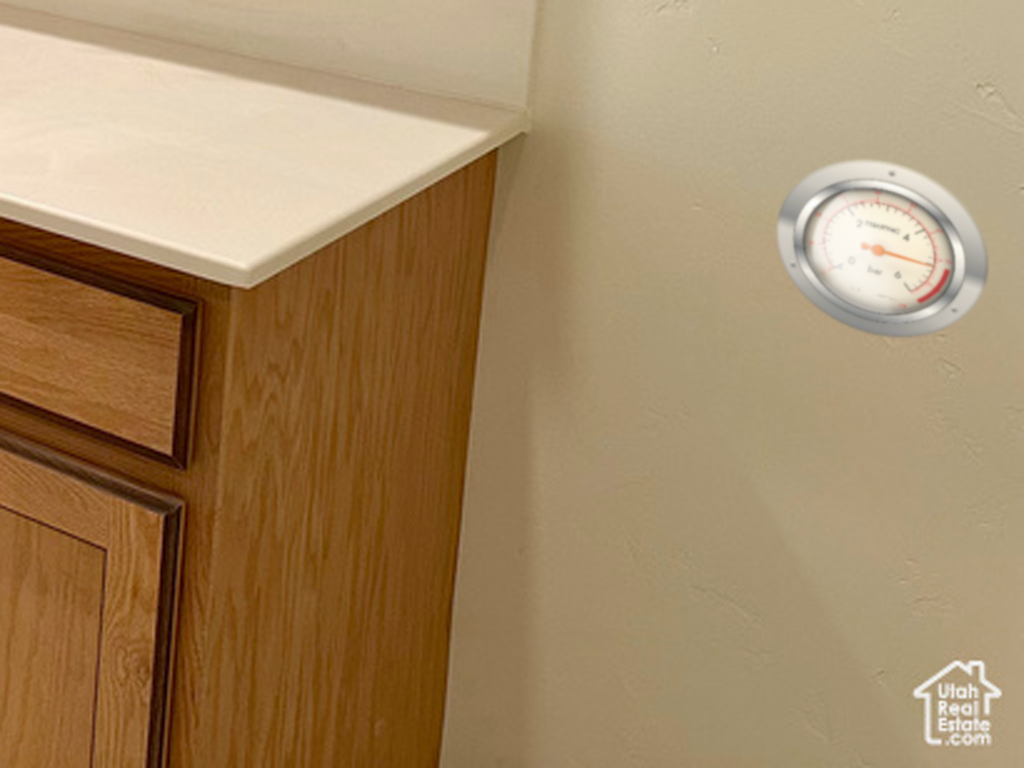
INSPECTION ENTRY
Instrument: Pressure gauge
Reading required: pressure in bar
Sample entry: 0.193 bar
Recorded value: 5 bar
